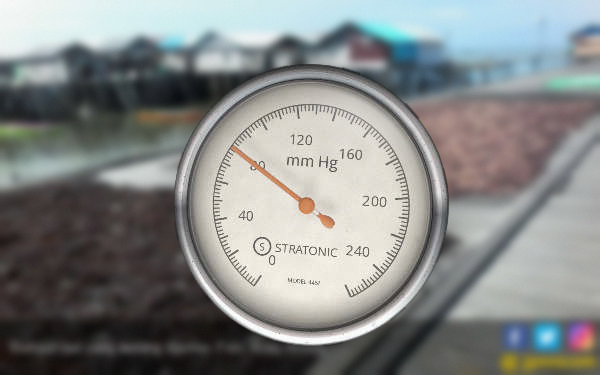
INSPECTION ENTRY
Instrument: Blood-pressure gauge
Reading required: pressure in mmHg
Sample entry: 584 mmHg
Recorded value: 80 mmHg
